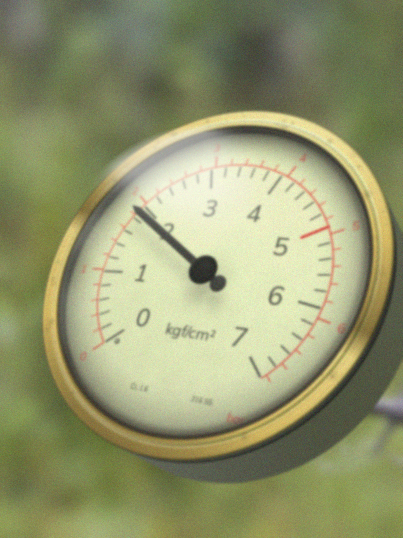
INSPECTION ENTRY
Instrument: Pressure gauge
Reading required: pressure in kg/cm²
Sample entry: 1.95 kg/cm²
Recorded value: 1.9 kg/cm²
